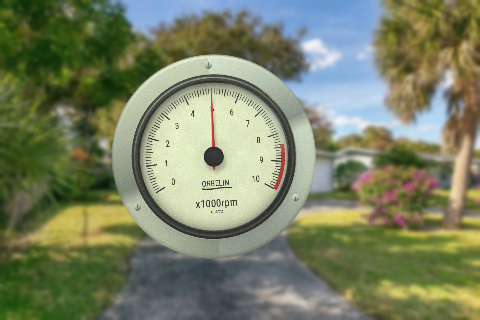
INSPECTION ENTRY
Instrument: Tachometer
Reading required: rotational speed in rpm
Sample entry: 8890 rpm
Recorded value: 5000 rpm
